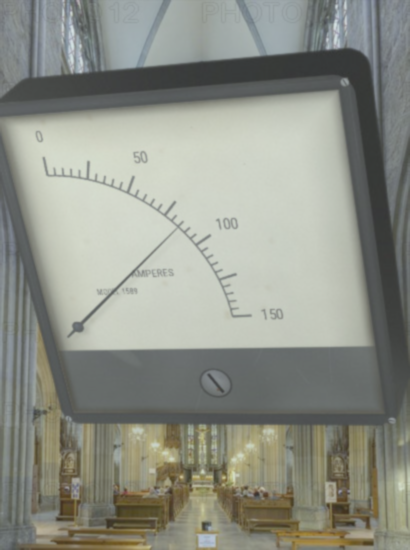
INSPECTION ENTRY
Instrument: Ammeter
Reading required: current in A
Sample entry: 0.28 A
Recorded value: 85 A
